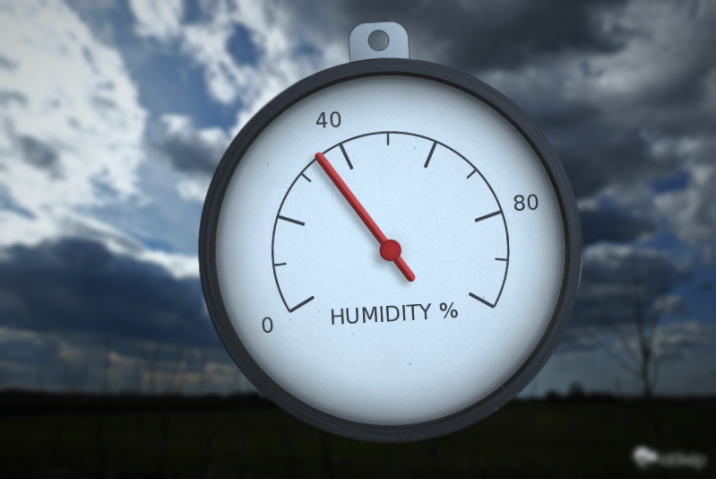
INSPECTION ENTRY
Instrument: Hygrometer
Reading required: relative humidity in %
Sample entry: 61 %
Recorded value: 35 %
